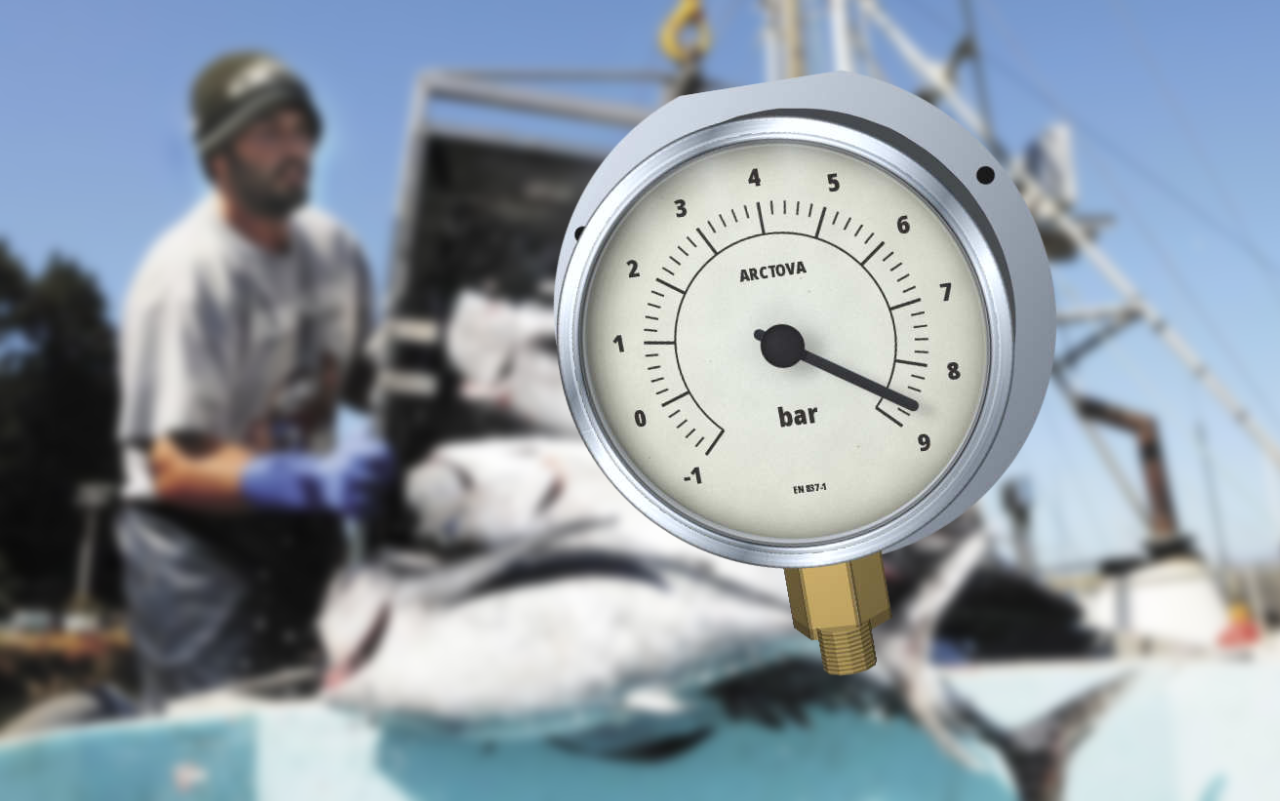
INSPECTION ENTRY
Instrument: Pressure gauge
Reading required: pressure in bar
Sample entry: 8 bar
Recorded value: 8.6 bar
